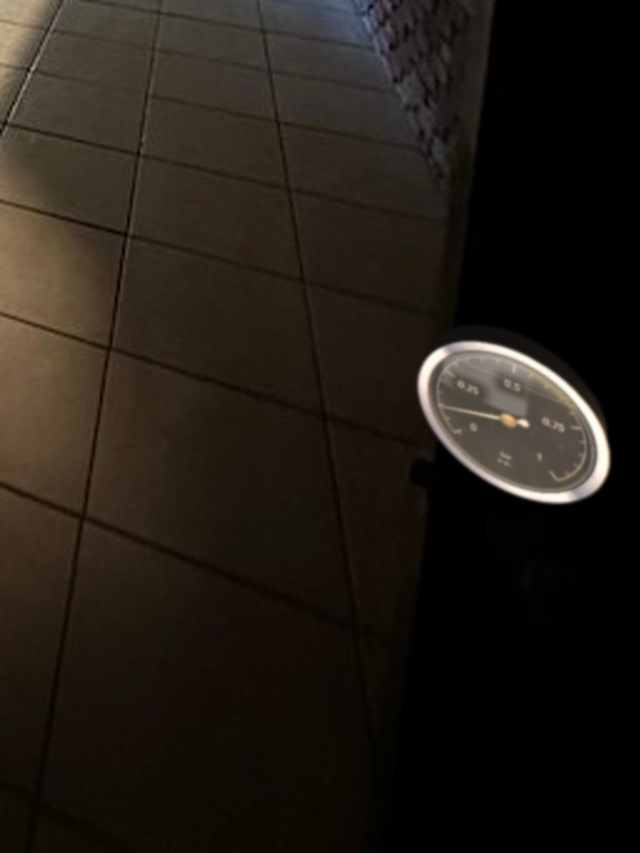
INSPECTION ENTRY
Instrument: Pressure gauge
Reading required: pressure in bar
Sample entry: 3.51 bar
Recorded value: 0.1 bar
